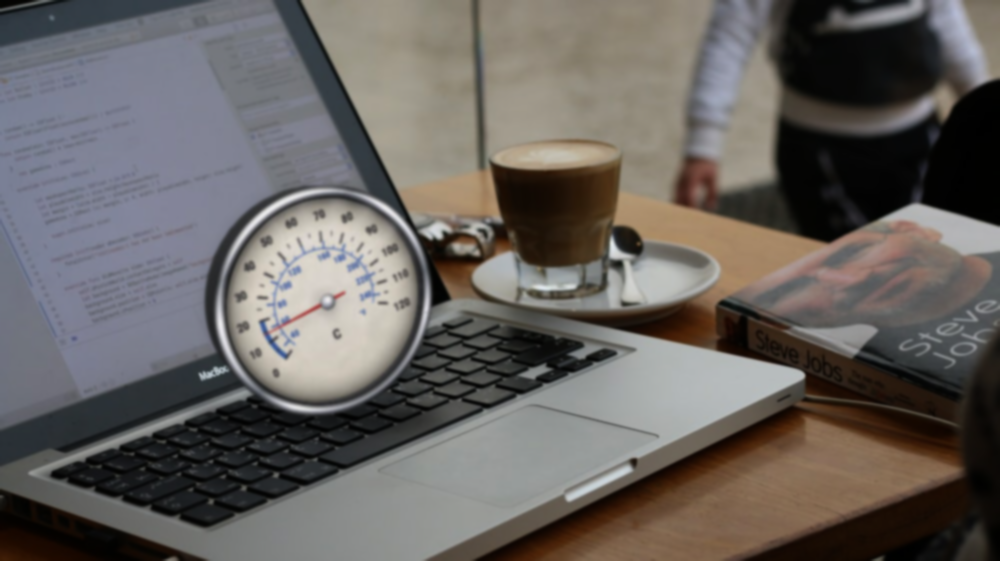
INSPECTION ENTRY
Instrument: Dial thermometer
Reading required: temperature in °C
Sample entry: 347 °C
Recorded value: 15 °C
